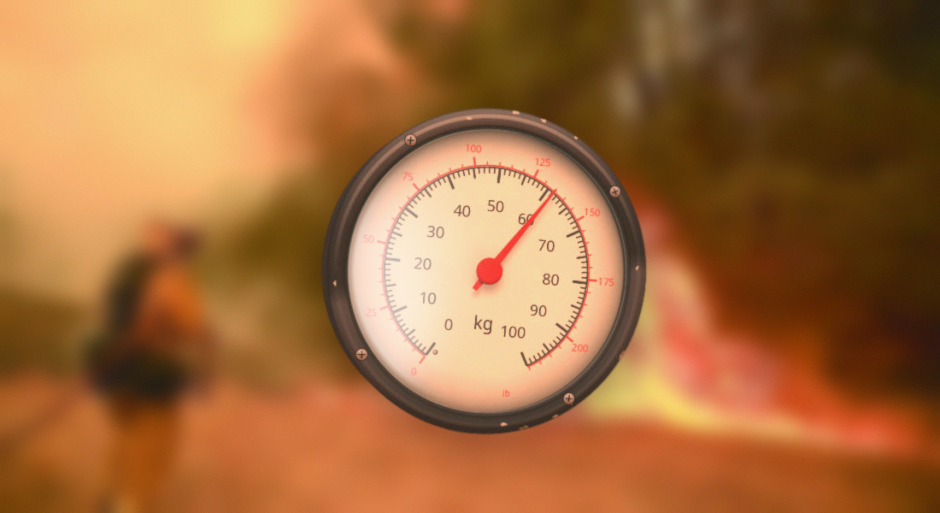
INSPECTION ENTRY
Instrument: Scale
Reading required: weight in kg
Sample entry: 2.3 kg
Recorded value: 61 kg
